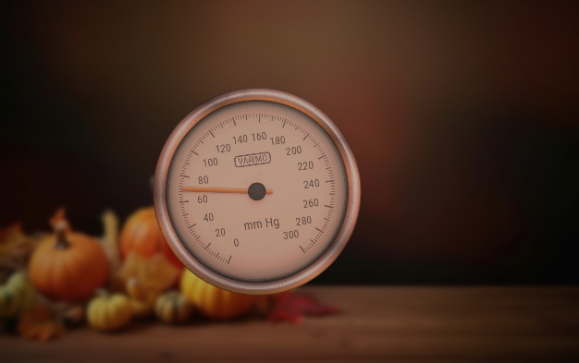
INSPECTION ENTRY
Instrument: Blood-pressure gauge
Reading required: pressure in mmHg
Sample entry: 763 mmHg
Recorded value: 70 mmHg
